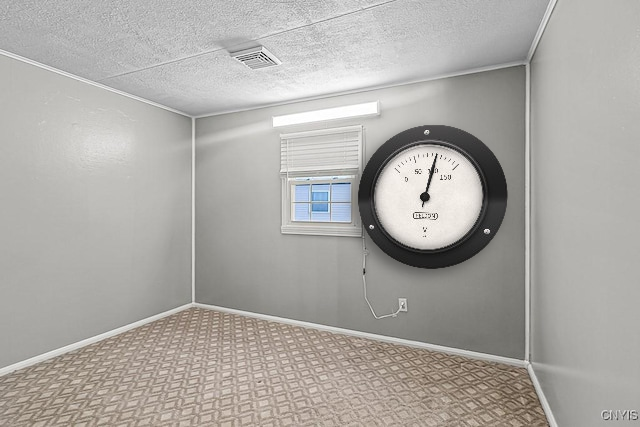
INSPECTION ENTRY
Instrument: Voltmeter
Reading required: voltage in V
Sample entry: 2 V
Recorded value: 100 V
